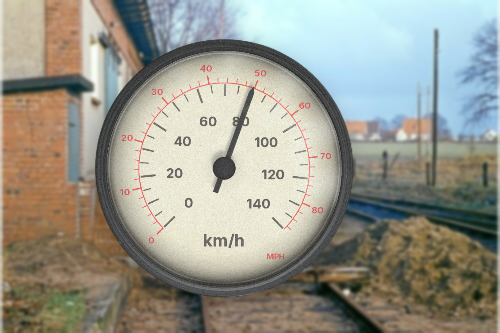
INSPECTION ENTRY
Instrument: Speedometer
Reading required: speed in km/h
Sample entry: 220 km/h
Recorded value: 80 km/h
